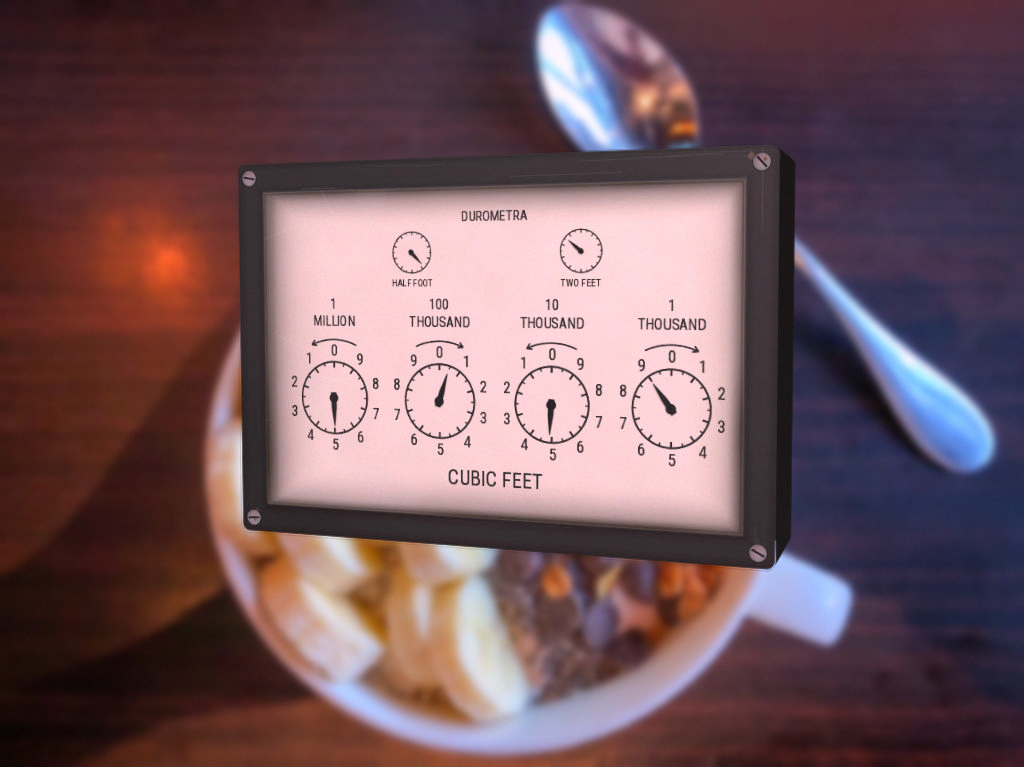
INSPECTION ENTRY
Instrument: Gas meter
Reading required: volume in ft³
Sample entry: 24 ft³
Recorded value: 504900 ft³
